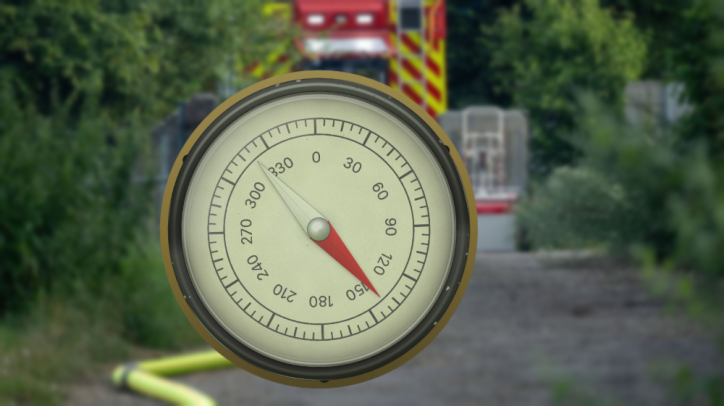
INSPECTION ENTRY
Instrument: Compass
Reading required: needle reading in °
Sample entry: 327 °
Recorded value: 140 °
